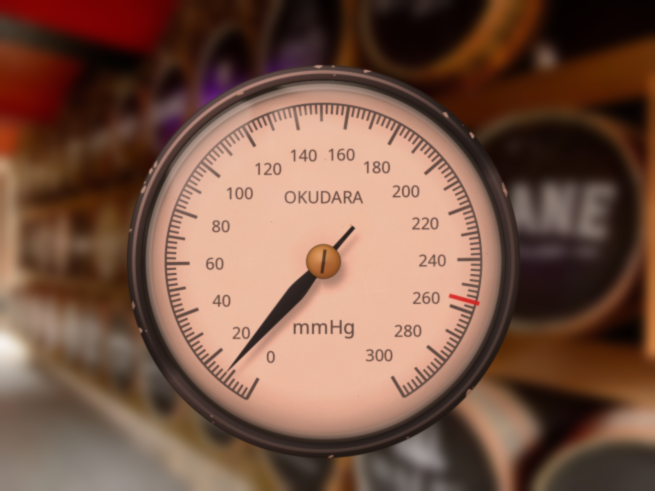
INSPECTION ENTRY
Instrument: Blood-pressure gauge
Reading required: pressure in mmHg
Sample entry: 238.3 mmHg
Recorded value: 12 mmHg
